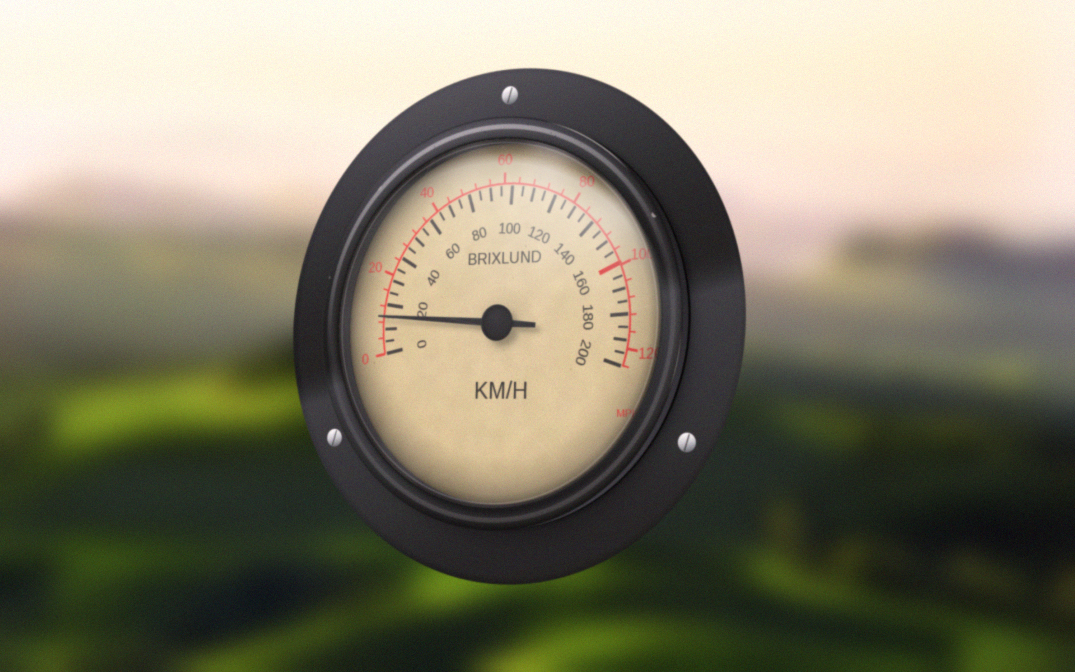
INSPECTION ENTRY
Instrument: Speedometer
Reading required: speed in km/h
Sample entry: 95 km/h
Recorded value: 15 km/h
